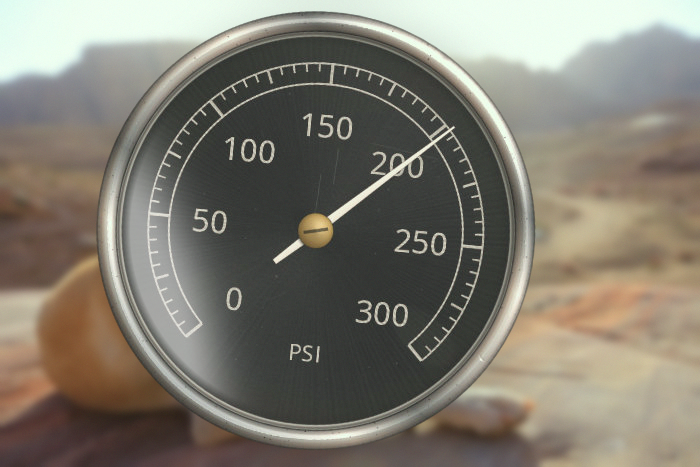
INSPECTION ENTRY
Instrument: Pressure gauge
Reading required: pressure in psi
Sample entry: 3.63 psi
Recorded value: 202.5 psi
